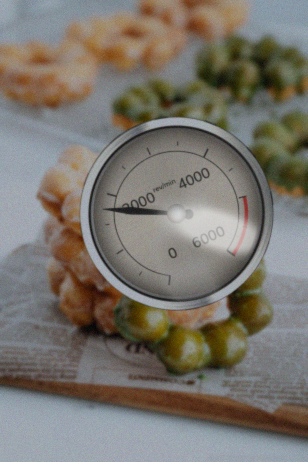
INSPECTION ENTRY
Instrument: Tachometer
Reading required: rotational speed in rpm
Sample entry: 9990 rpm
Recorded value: 1750 rpm
